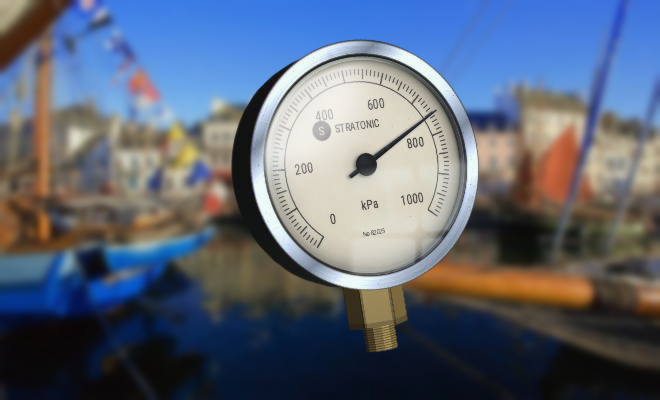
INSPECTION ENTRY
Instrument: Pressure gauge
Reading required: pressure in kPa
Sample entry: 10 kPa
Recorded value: 750 kPa
